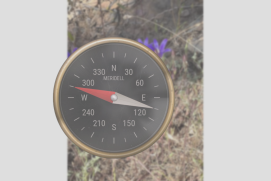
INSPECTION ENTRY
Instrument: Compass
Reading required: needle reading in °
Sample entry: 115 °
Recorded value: 285 °
